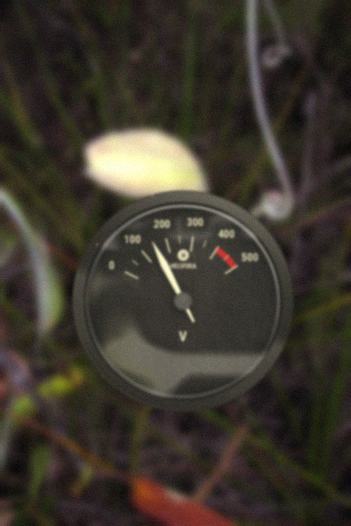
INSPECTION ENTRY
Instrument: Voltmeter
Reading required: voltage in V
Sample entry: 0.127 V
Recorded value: 150 V
